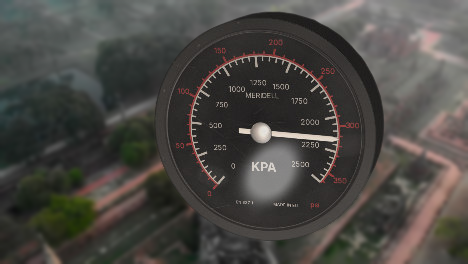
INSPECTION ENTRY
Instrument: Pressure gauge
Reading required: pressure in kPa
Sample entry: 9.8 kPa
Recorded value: 2150 kPa
